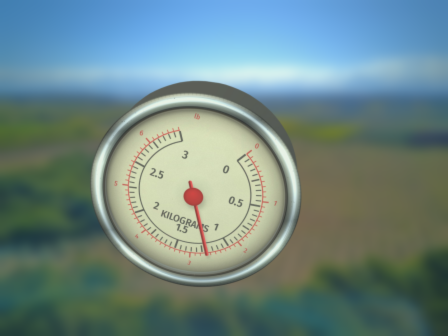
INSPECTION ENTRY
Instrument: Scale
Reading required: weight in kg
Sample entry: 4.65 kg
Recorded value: 1.2 kg
